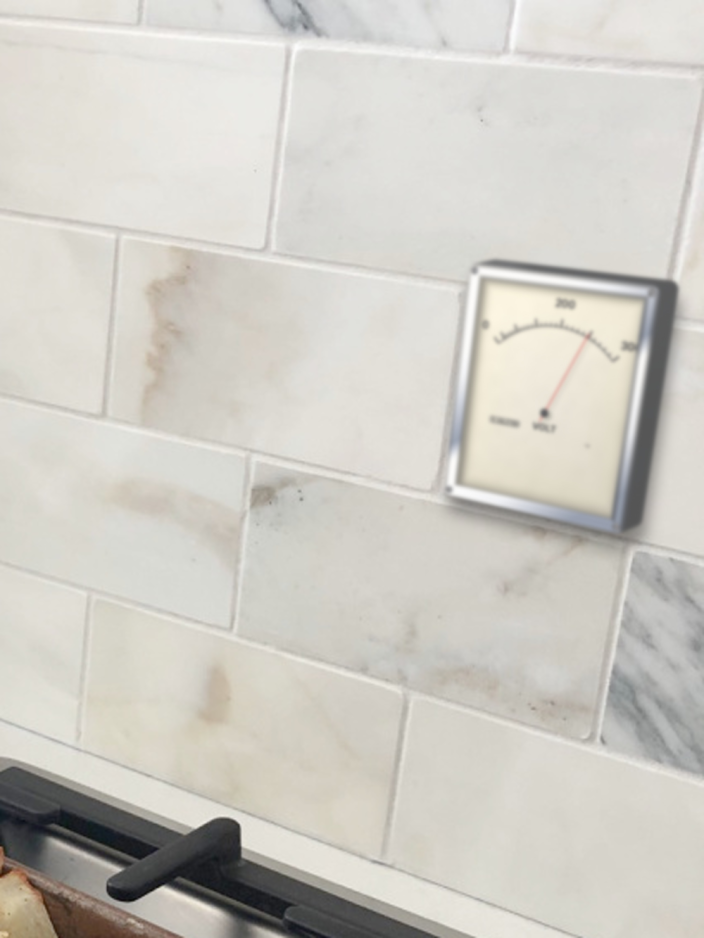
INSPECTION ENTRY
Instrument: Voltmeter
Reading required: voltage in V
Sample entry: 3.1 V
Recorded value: 250 V
